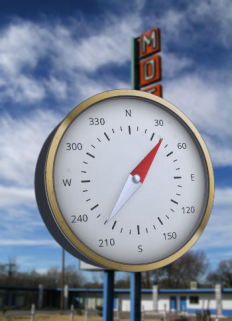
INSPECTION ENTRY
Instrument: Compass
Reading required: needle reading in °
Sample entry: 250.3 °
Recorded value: 40 °
